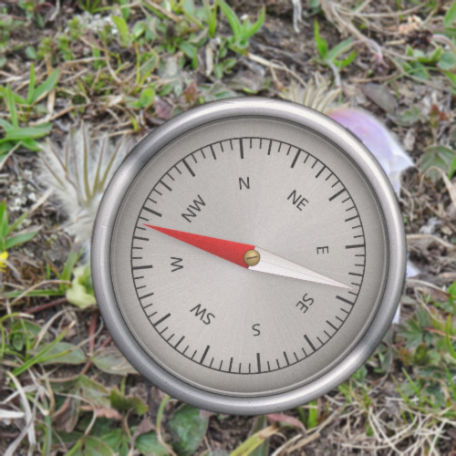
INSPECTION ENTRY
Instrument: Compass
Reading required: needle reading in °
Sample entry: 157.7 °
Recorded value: 292.5 °
